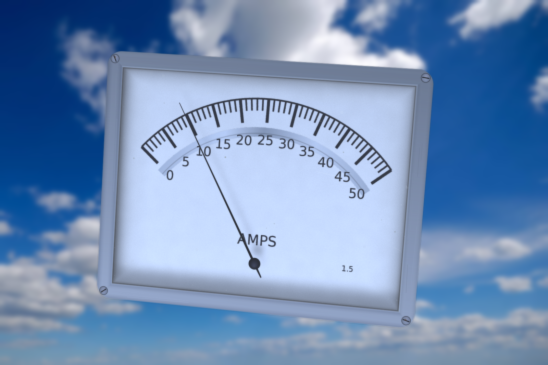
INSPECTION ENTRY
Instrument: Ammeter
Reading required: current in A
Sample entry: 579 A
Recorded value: 10 A
